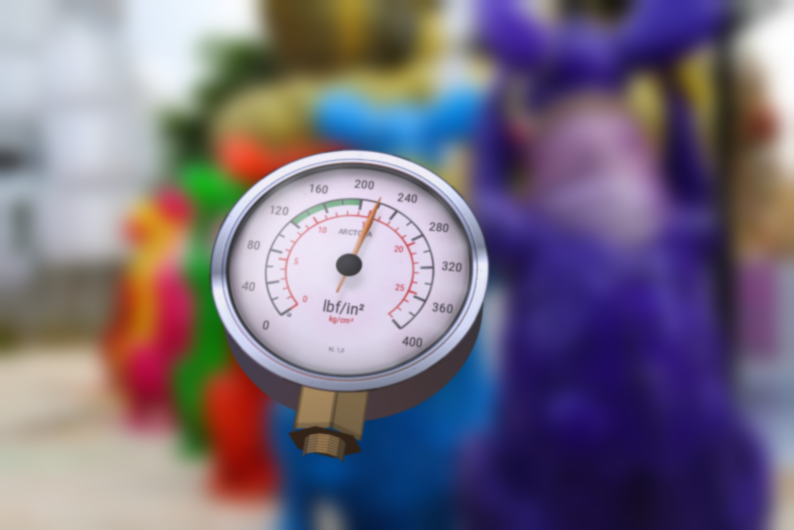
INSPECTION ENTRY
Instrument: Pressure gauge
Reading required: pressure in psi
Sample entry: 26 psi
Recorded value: 220 psi
